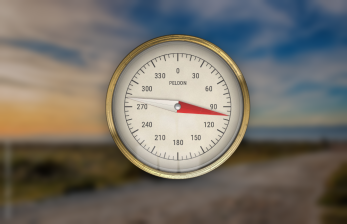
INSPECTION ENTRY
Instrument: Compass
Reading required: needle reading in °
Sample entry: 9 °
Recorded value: 100 °
